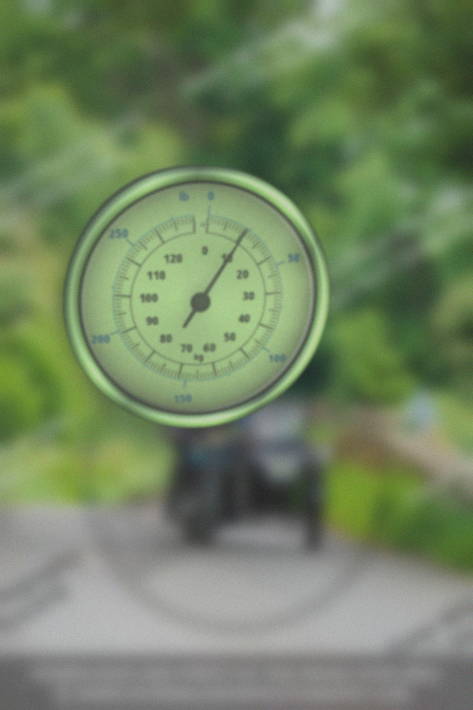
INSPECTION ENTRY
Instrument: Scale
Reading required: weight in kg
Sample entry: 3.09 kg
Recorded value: 10 kg
